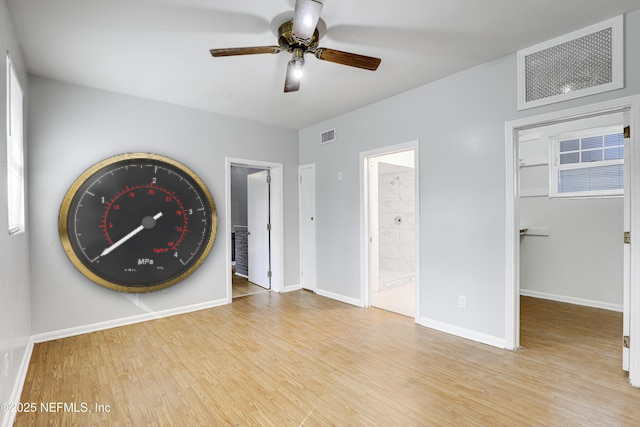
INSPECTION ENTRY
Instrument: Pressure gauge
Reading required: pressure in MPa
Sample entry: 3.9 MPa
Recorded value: 0 MPa
